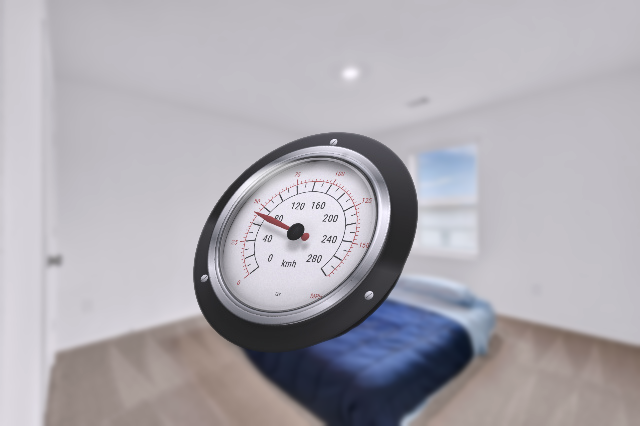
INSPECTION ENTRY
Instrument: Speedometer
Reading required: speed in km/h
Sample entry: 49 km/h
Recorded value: 70 km/h
